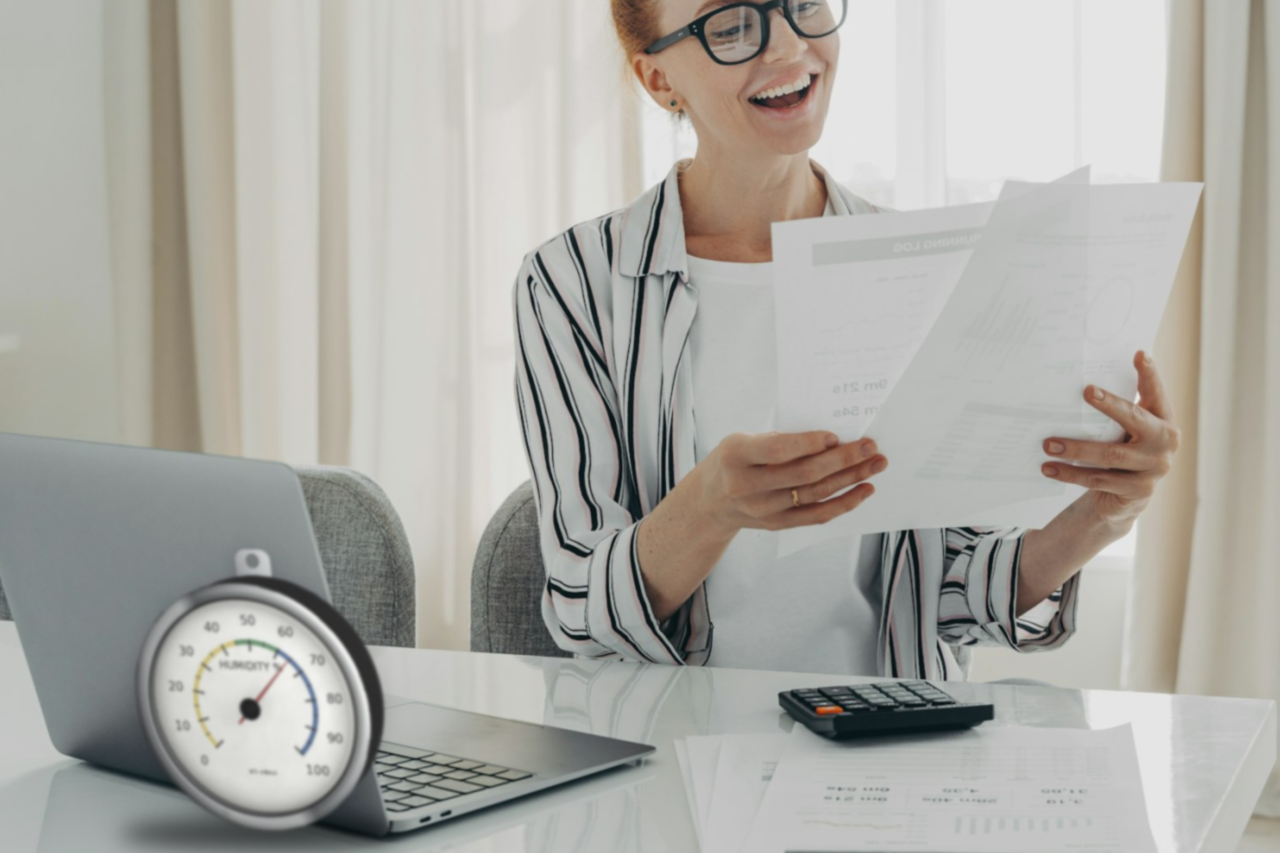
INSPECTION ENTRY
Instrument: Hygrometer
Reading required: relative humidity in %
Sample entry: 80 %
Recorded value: 65 %
